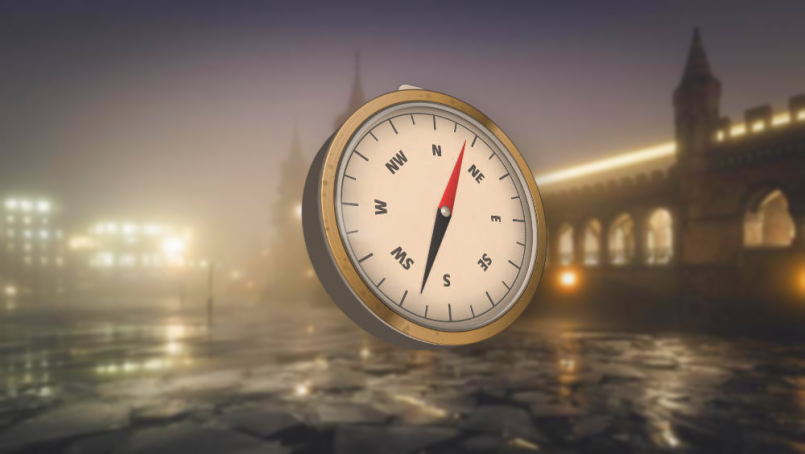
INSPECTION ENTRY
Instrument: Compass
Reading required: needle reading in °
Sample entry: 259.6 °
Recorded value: 22.5 °
